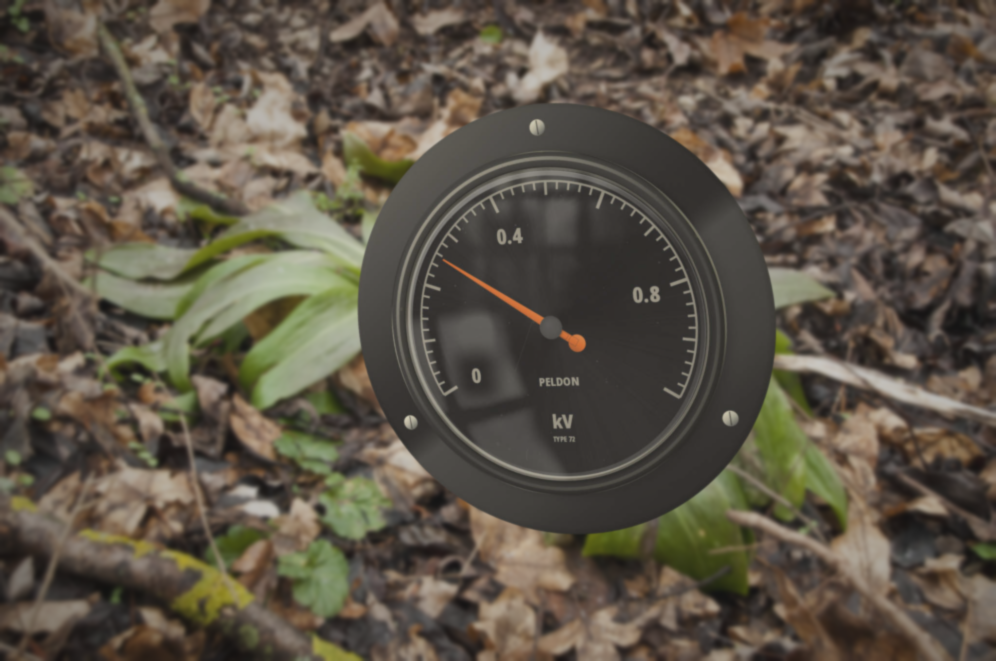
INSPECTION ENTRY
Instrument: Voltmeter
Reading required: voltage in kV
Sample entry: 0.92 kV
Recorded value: 0.26 kV
